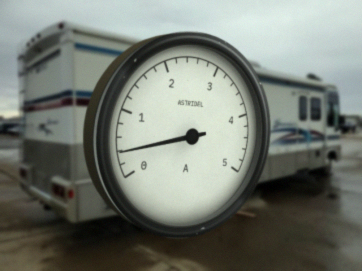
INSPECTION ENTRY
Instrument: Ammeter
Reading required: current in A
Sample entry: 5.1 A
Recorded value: 0.4 A
